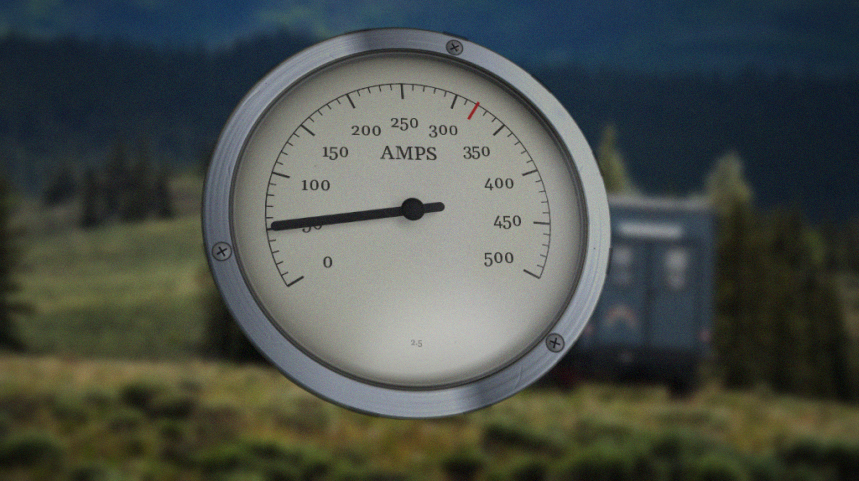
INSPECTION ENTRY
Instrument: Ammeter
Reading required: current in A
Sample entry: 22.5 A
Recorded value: 50 A
